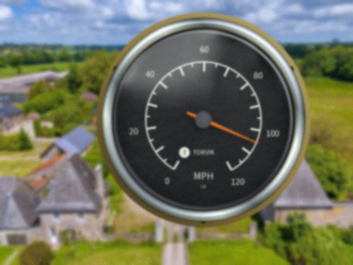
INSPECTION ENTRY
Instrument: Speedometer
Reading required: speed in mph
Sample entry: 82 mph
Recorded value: 105 mph
